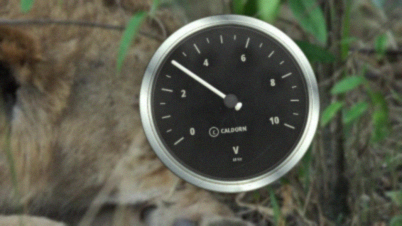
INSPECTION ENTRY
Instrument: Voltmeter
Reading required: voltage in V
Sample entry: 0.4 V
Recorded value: 3 V
